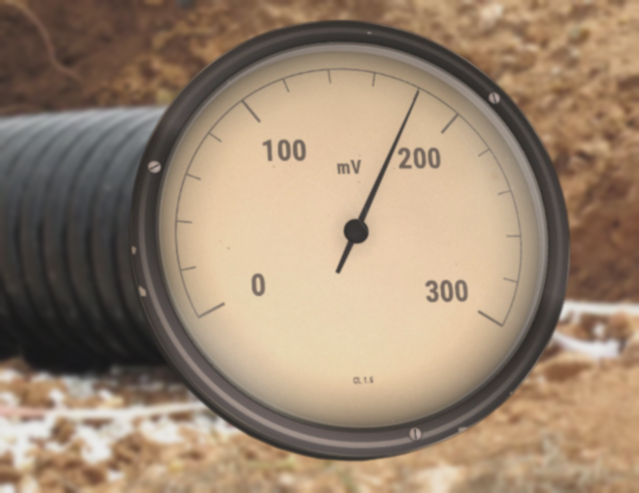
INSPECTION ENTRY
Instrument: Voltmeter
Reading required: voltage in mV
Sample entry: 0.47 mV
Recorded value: 180 mV
